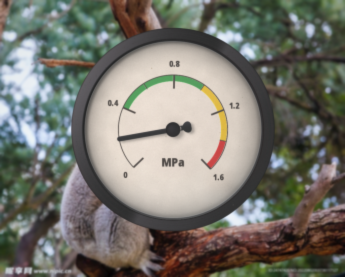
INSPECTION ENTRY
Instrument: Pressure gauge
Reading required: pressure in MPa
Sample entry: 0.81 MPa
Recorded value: 0.2 MPa
